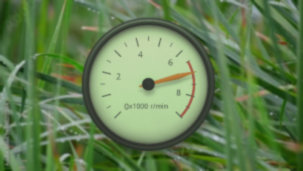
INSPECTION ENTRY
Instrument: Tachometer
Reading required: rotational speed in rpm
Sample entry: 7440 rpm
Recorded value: 7000 rpm
